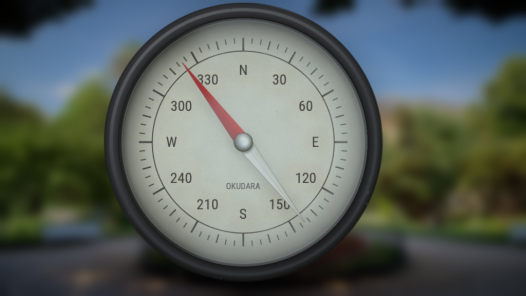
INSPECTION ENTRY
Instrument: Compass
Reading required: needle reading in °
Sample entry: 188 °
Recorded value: 322.5 °
